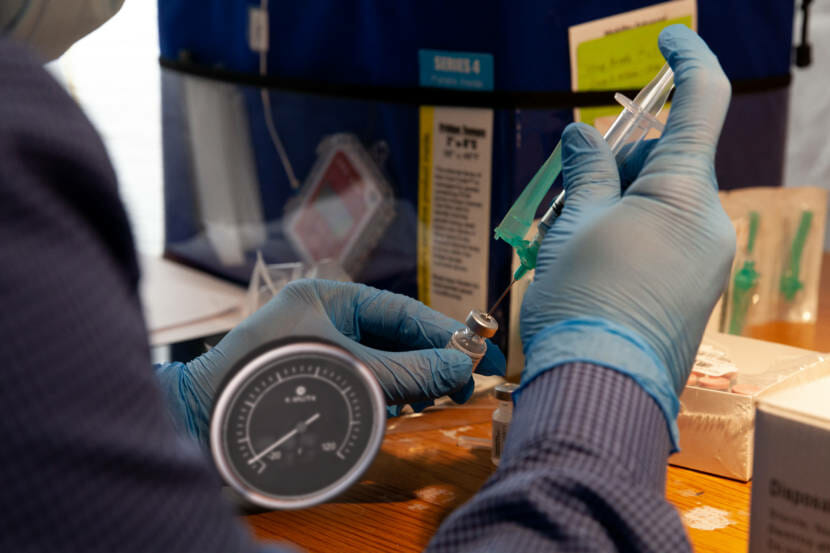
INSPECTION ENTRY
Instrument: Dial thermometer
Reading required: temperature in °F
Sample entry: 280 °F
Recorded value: -12 °F
